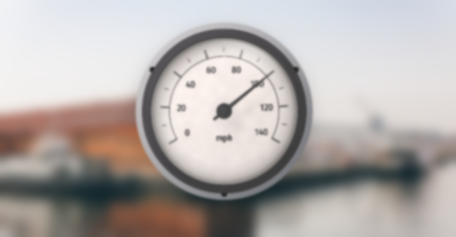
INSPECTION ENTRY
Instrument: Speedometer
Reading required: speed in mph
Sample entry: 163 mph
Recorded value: 100 mph
